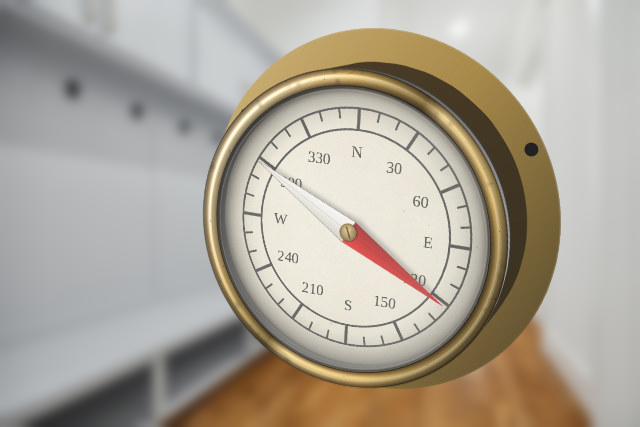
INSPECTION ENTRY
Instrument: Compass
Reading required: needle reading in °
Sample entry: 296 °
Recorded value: 120 °
